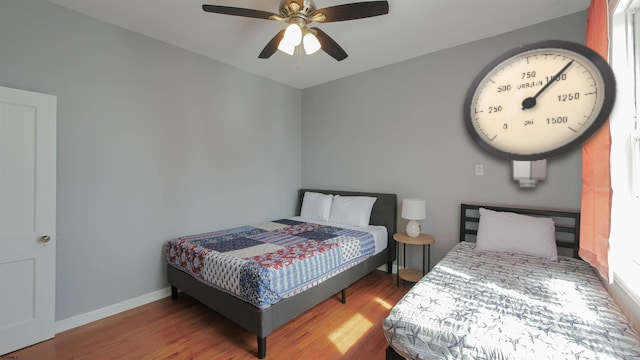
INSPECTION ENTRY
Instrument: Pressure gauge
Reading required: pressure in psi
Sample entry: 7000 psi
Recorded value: 1000 psi
